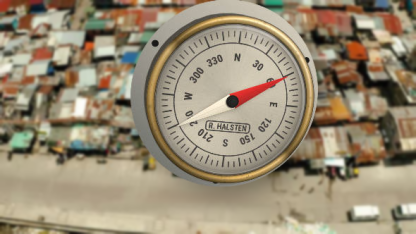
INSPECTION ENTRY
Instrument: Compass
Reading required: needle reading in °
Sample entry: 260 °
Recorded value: 60 °
